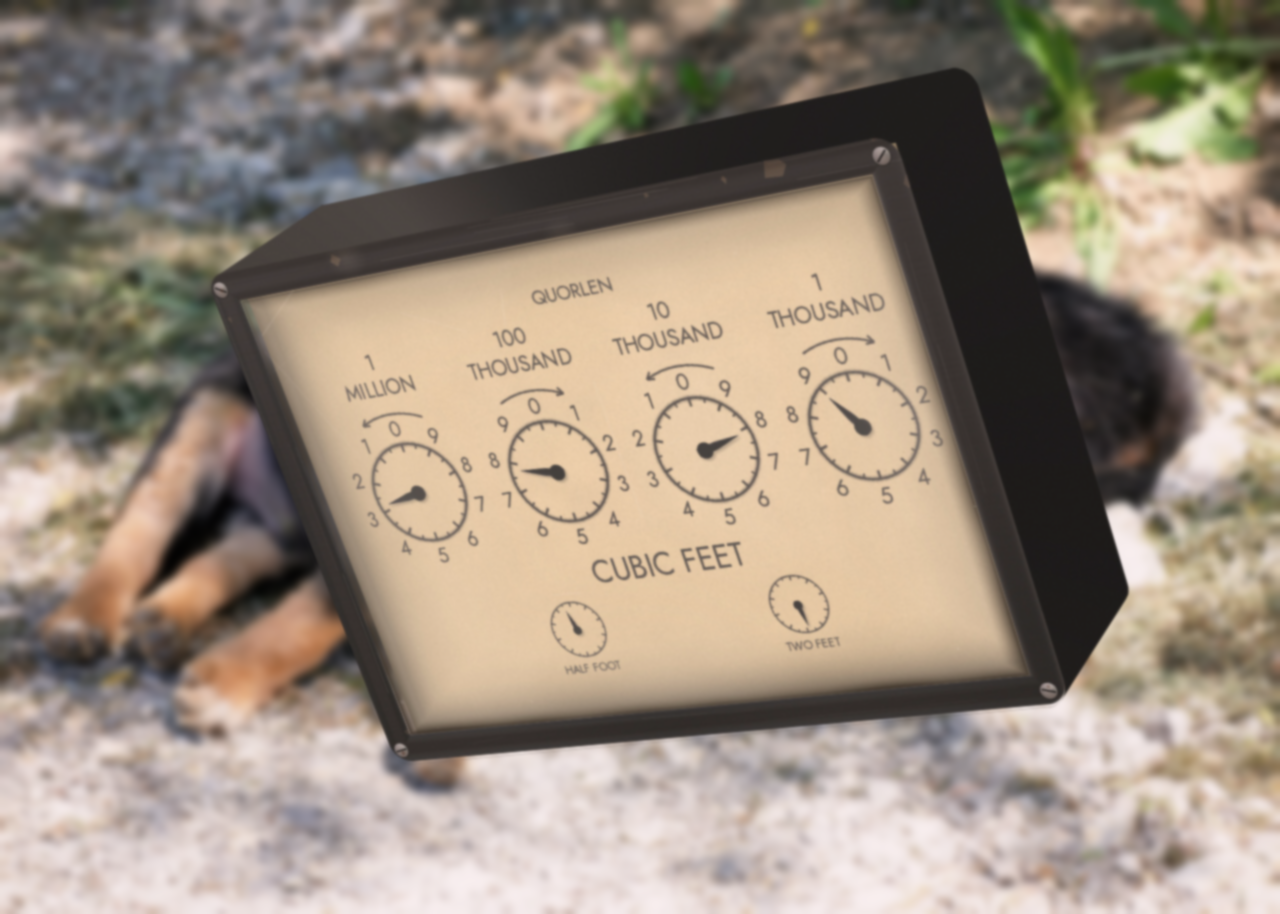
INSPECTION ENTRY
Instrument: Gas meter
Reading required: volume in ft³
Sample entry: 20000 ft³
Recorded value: 277900 ft³
